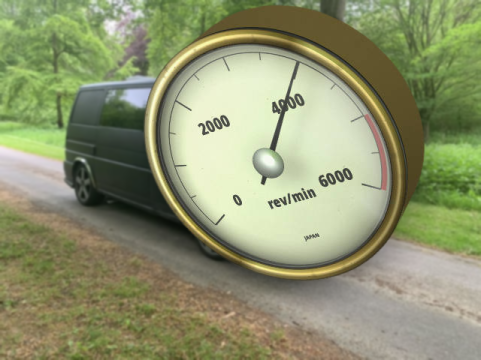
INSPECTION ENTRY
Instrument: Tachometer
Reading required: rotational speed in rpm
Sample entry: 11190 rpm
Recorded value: 4000 rpm
